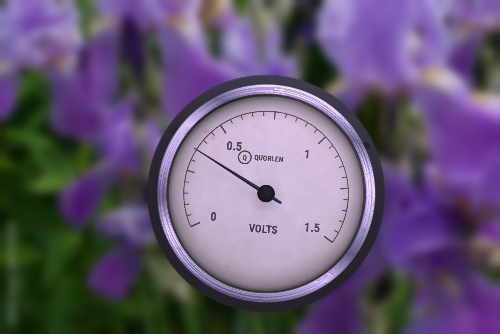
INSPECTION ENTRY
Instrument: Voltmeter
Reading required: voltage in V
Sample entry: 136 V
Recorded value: 0.35 V
